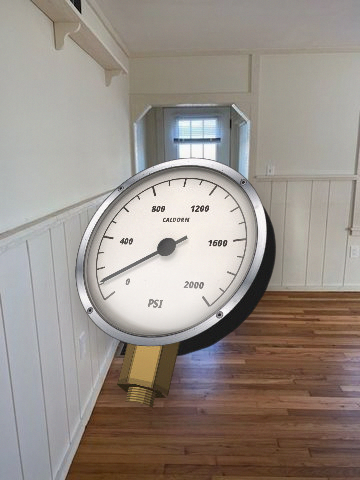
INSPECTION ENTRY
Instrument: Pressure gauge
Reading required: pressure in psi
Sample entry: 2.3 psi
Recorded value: 100 psi
